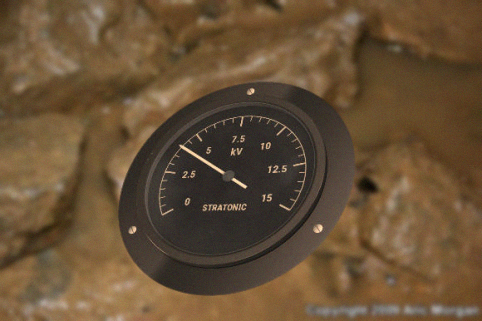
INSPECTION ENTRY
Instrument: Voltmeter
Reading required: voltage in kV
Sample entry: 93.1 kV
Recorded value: 4 kV
